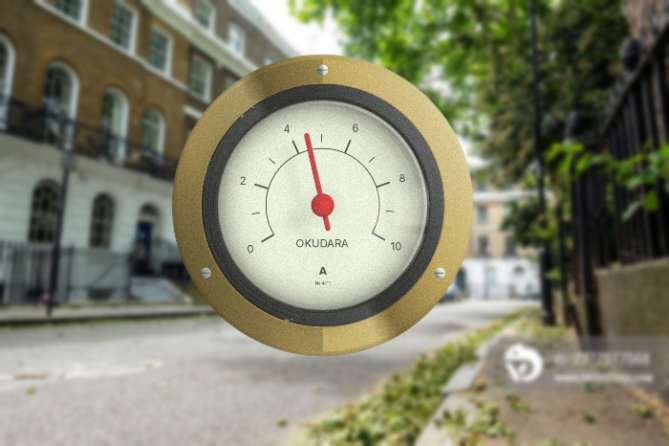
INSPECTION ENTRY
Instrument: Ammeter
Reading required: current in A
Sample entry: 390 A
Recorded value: 4.5 A
